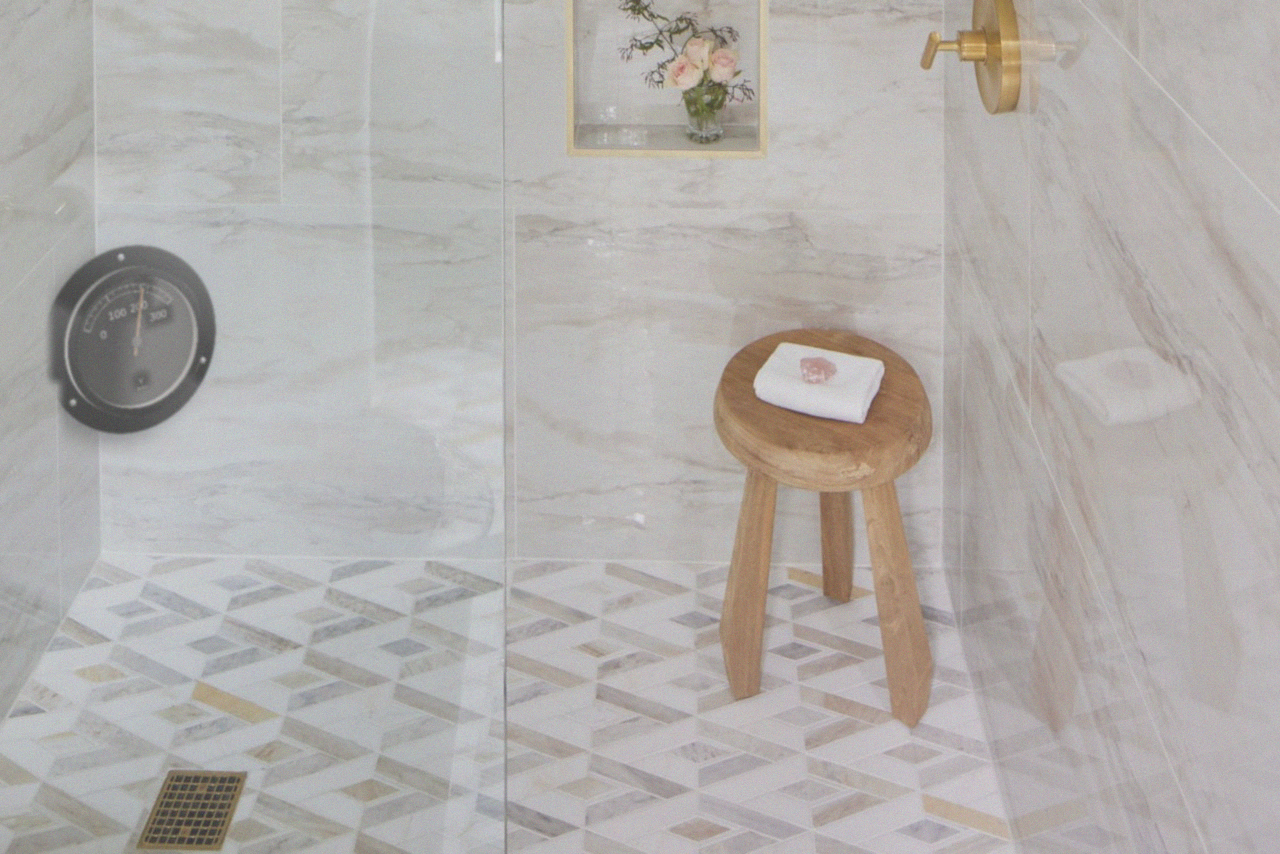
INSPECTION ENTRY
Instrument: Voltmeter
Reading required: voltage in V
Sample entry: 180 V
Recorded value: 200 V
